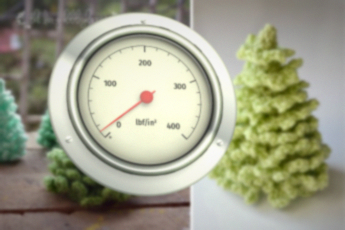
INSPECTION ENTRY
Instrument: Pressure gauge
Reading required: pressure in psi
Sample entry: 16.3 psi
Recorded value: 10 psi
